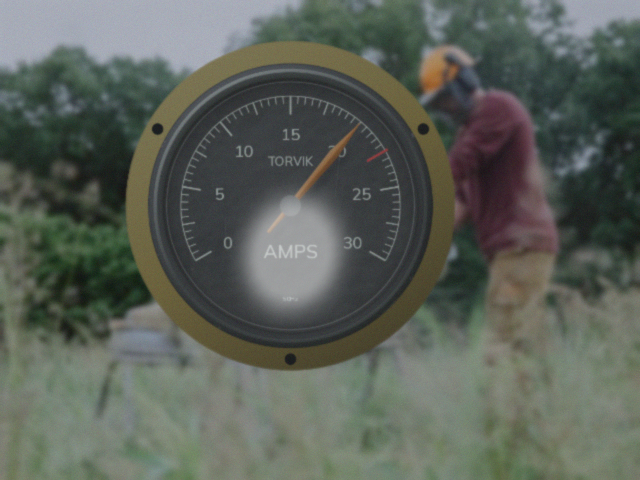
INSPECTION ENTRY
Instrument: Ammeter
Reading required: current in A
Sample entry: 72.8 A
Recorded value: 20 A
